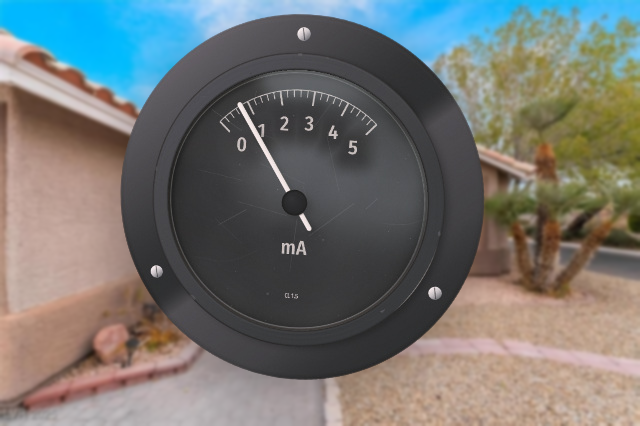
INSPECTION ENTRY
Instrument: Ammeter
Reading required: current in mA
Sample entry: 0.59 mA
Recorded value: 0.8 mA
